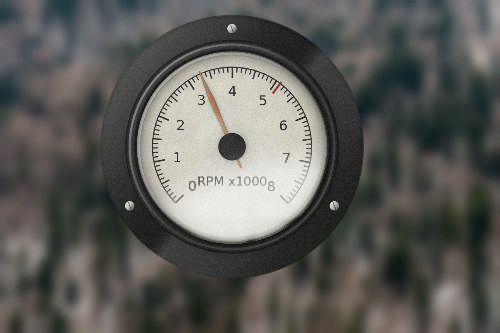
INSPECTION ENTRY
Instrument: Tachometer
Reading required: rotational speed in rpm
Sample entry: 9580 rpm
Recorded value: 3300 rpm
